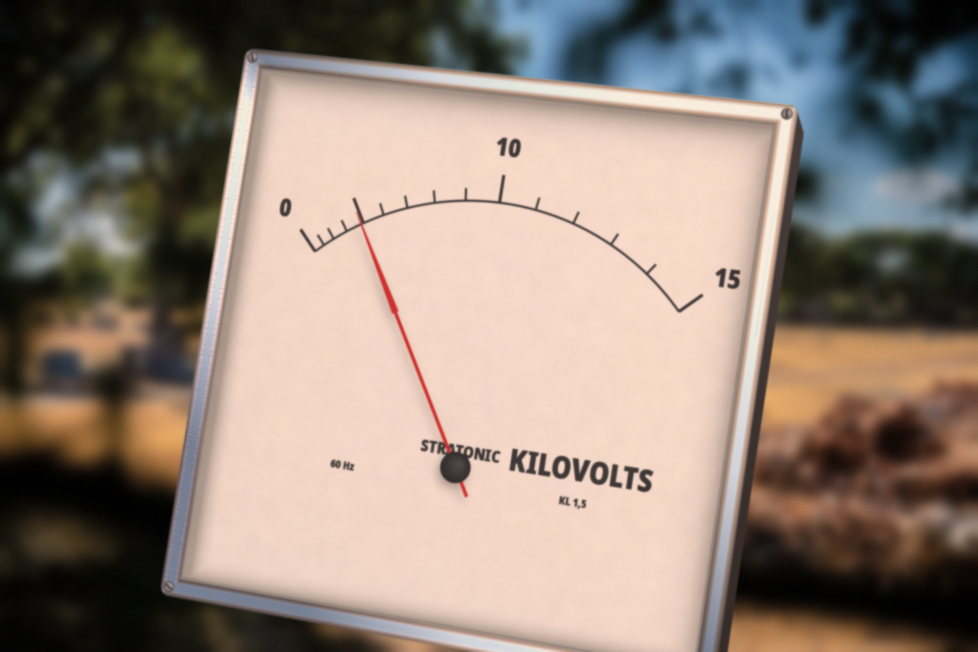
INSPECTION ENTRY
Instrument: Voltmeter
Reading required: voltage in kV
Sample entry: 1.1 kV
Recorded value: 5 kV
